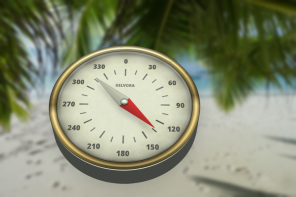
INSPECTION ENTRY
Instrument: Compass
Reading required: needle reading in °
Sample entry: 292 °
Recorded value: 135 °
